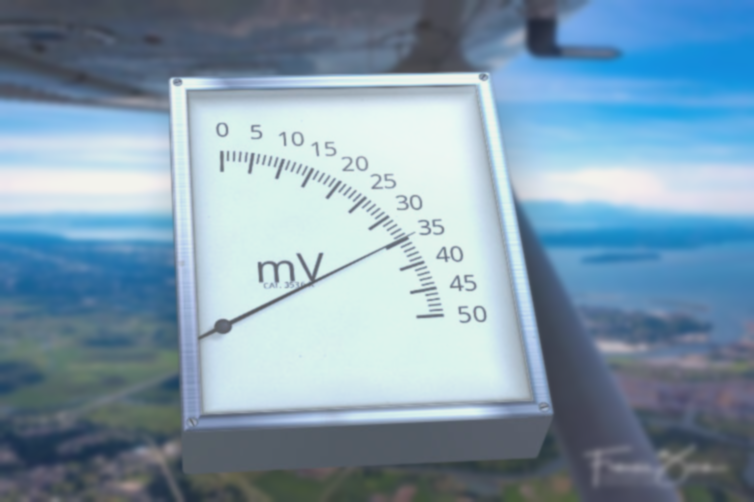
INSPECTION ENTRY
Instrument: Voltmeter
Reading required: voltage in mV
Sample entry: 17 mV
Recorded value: 35 mV
